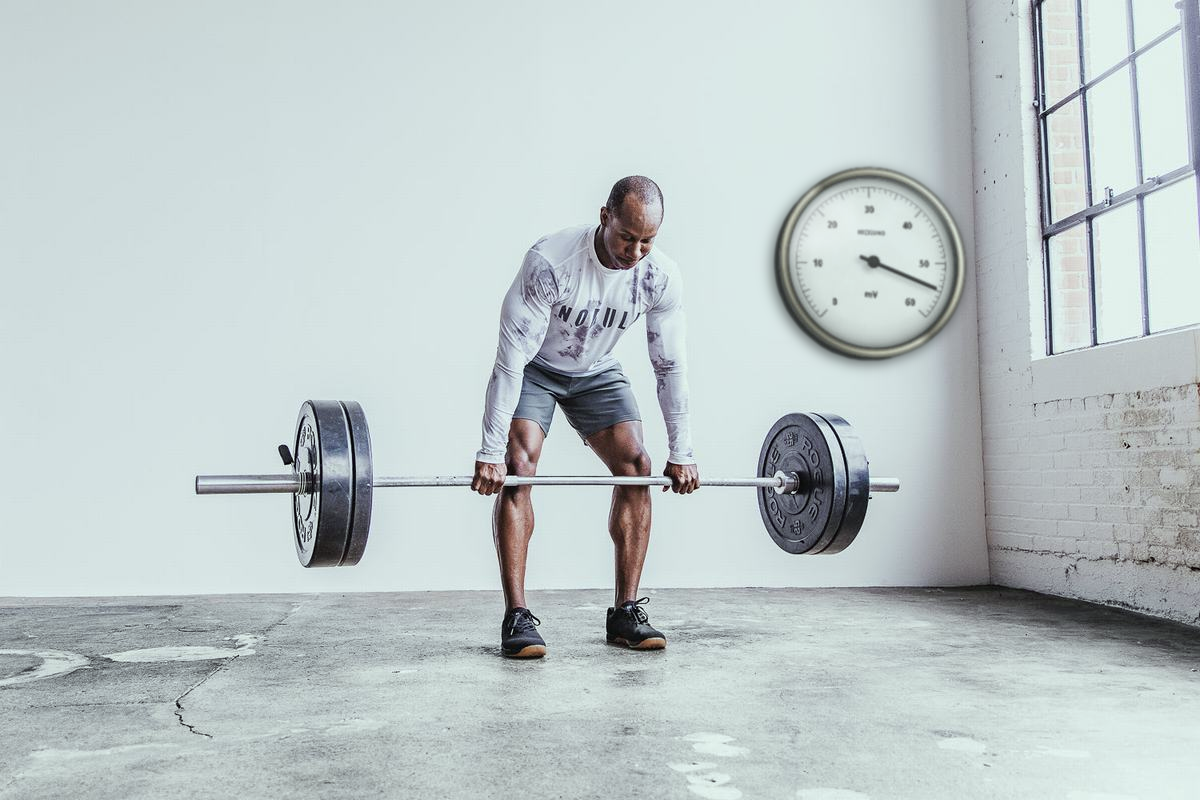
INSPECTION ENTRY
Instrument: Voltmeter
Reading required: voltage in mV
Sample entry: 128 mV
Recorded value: 55 mV
